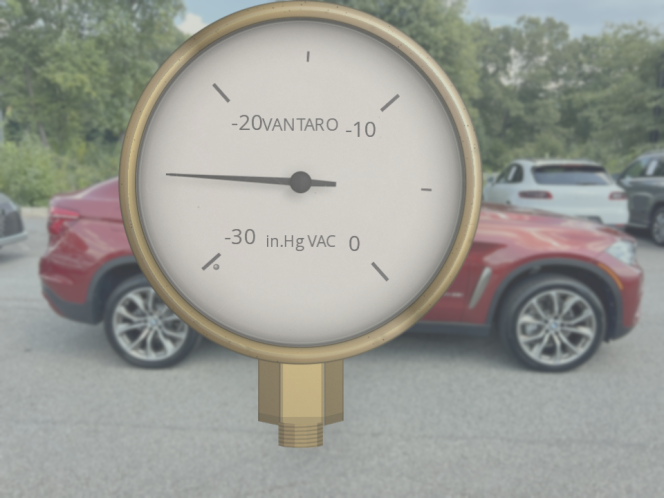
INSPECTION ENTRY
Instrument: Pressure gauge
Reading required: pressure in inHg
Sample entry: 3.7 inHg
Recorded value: -25 inHg
